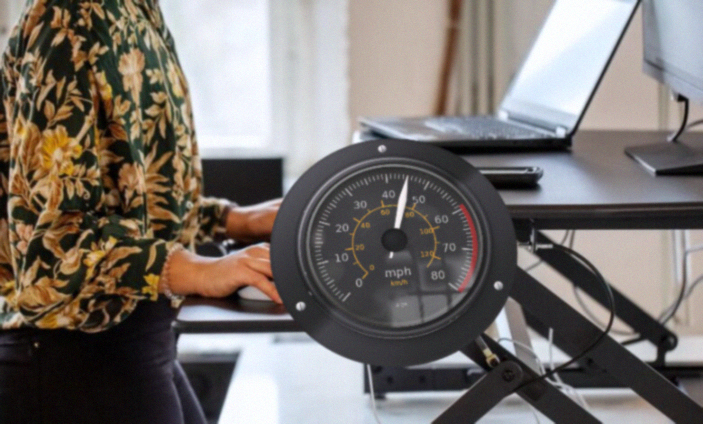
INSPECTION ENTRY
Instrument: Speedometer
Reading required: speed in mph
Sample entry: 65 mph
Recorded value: 45 mph
